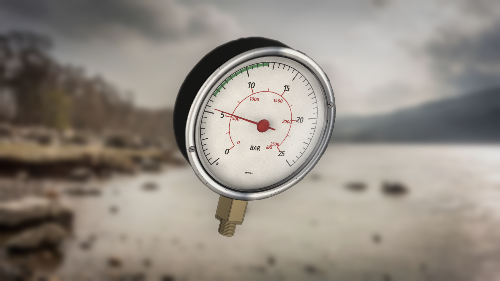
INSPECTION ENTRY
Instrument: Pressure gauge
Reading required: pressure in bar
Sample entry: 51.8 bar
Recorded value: 5.5 bar
